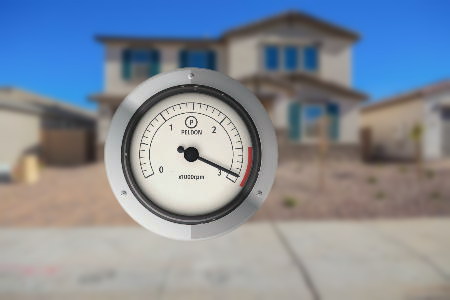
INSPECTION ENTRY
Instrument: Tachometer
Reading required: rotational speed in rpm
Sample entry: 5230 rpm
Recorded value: 2900 rpm
